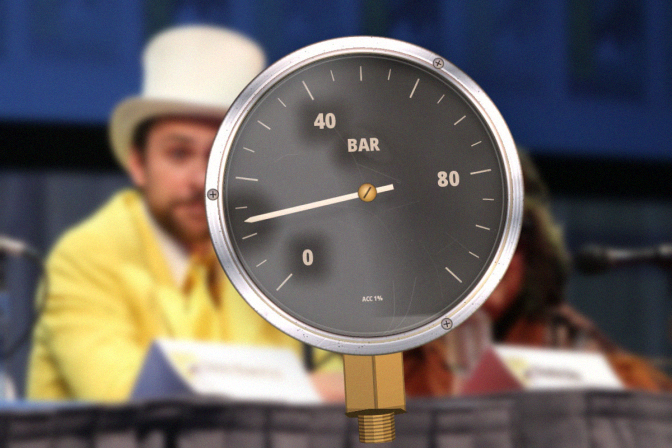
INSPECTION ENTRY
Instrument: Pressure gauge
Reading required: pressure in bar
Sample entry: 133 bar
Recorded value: 12.5 bar
